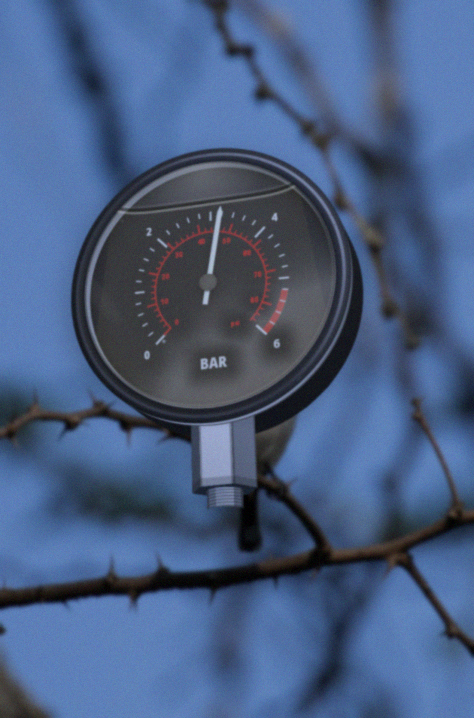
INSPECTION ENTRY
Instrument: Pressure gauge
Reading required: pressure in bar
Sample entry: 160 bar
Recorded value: 3.2 bar
